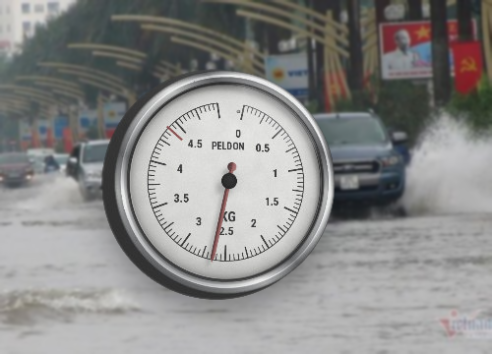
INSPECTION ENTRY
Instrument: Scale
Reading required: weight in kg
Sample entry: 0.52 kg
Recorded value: 2.65 kg
